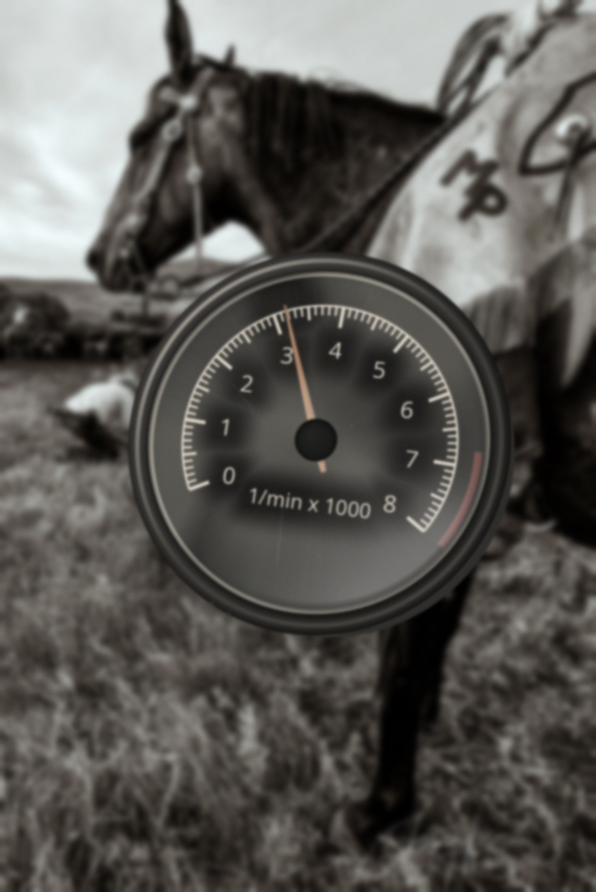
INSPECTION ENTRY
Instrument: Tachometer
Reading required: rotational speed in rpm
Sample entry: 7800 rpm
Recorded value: 3200 rpm
